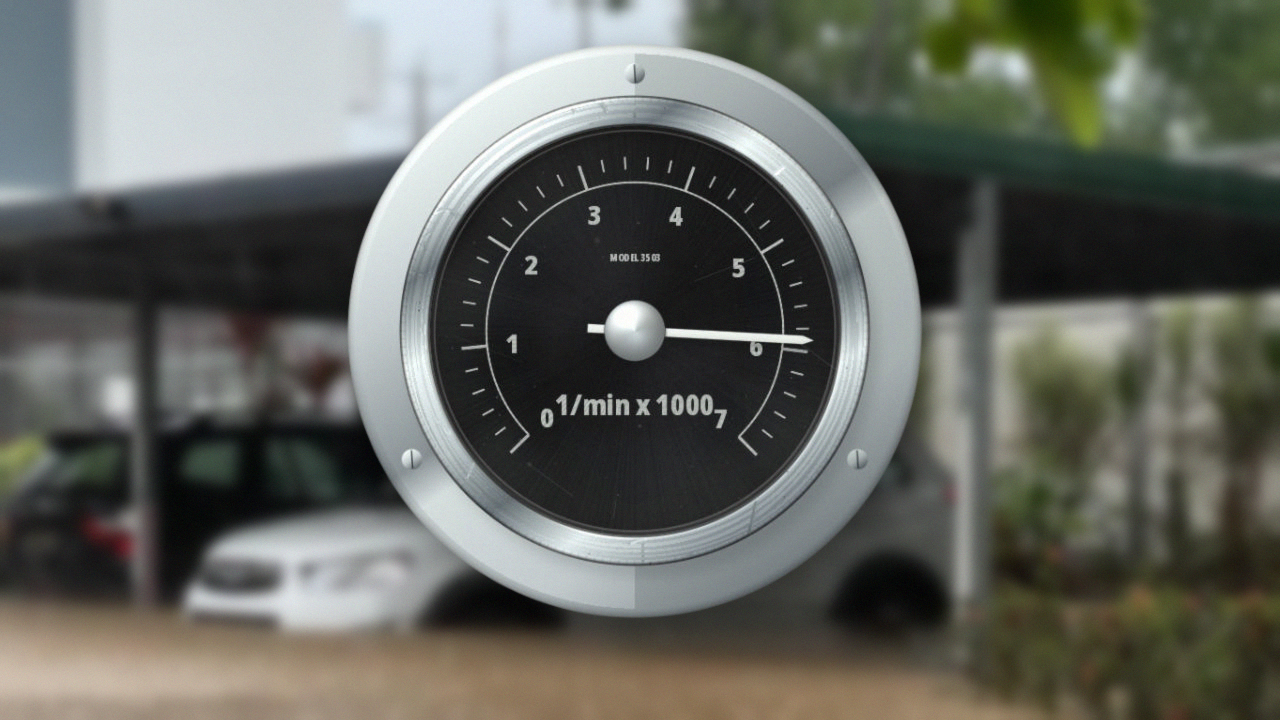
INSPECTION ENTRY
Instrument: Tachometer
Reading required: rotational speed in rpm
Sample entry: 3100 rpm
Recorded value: 5900 rpm
